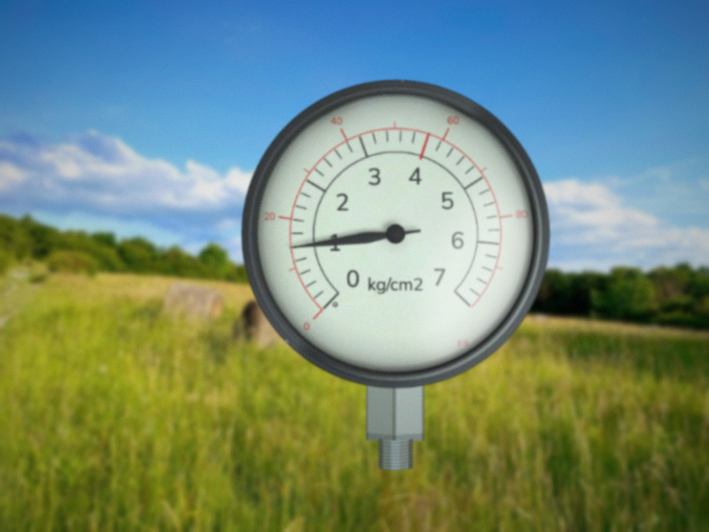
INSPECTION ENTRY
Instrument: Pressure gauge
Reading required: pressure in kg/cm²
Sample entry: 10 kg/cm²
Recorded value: 1 kg/cm²
